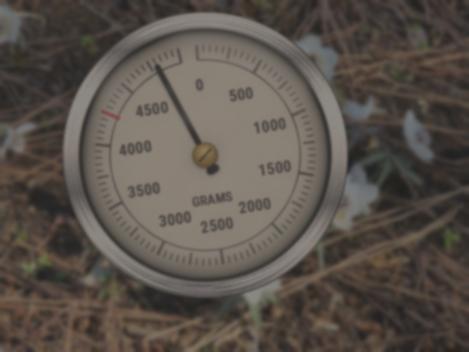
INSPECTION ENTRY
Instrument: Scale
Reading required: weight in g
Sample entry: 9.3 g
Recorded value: 4800 g
